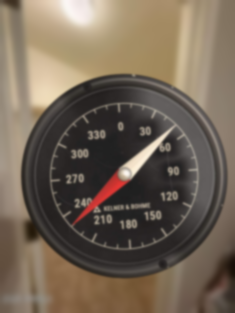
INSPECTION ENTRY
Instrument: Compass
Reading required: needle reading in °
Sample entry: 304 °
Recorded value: 230 °
